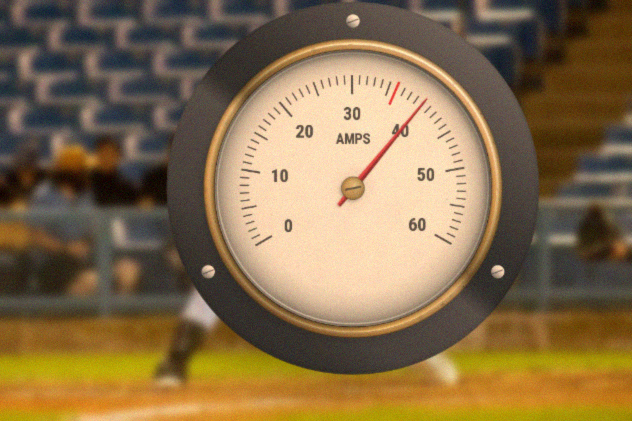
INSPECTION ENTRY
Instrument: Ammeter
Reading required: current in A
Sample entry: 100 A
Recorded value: 40 A
